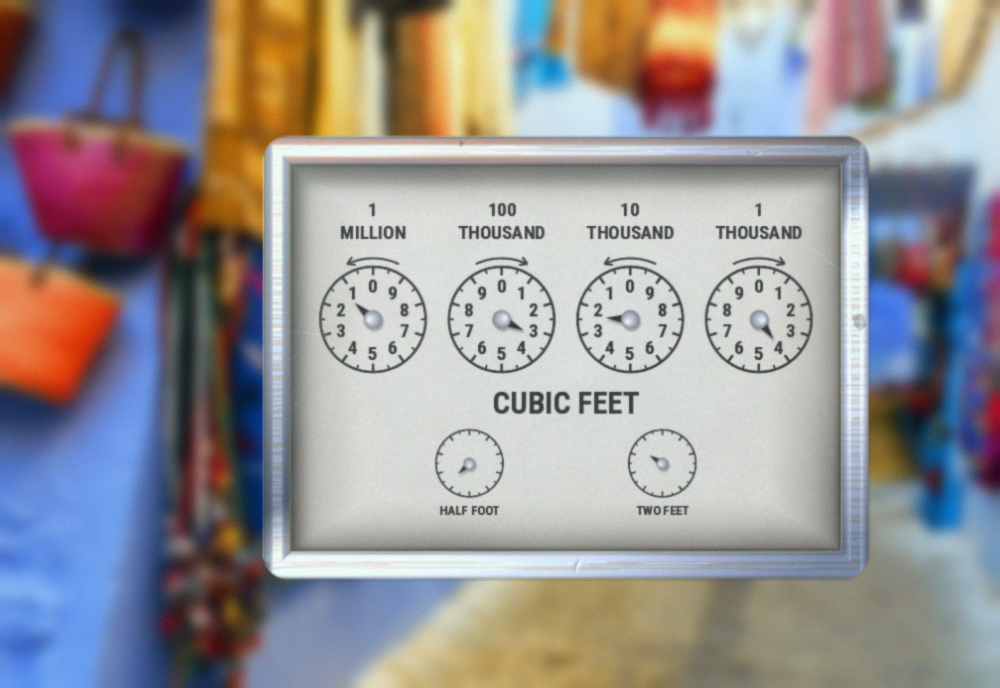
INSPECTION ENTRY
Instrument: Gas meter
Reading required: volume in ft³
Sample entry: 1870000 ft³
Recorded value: 132400 ft³
